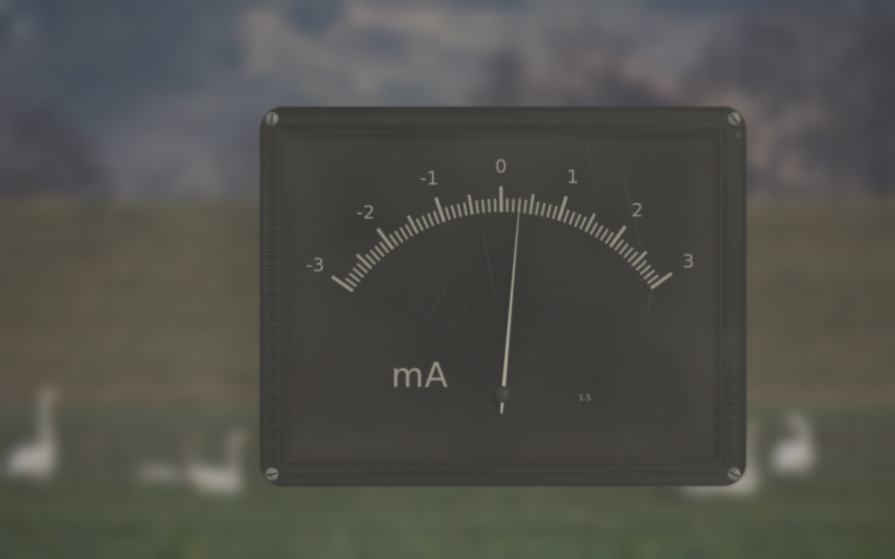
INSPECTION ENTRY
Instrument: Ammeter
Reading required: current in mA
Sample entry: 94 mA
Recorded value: 0.3 mA
